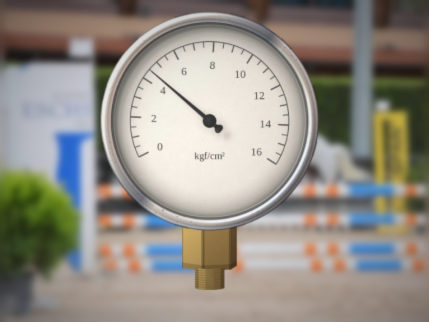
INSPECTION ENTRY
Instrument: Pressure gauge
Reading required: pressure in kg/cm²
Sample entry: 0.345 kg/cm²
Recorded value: 4.5 kg/cm²
